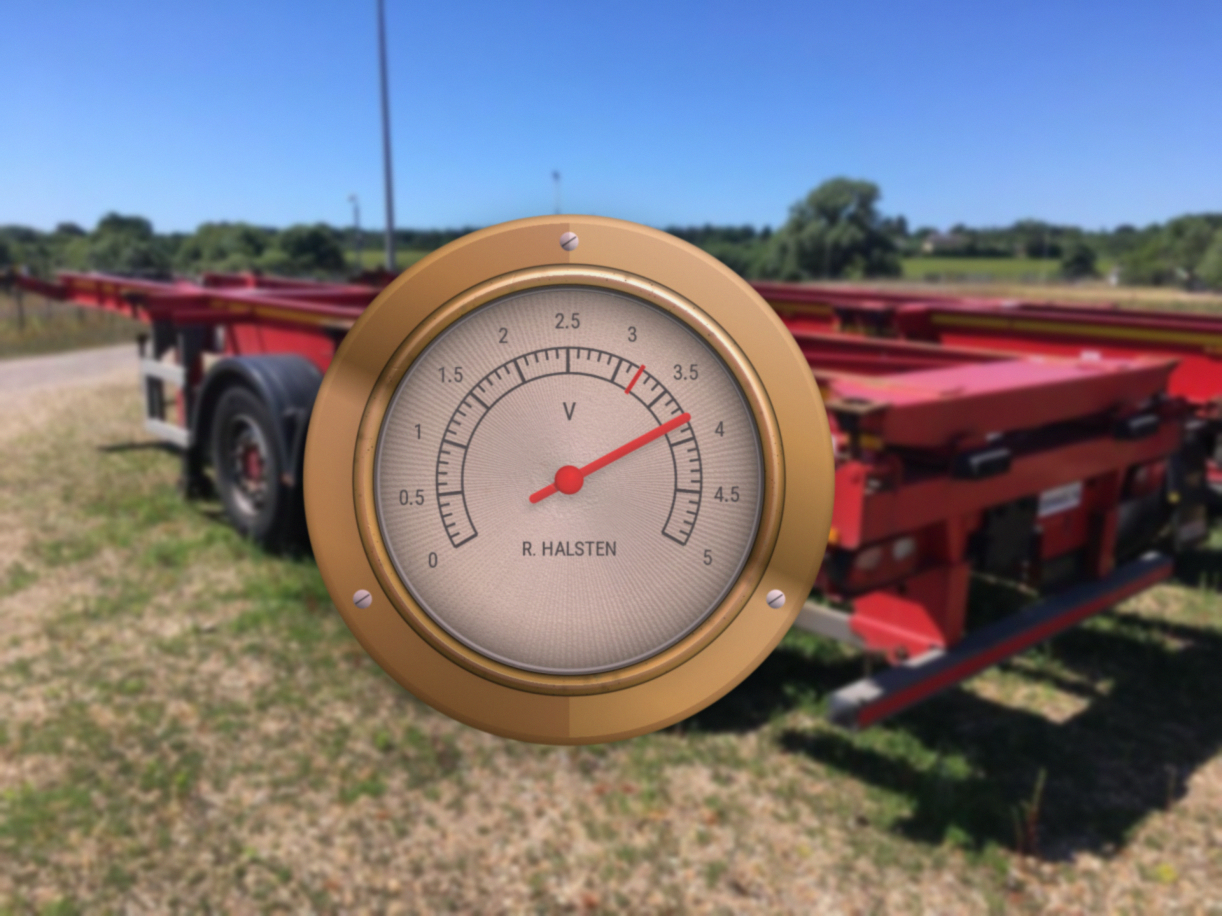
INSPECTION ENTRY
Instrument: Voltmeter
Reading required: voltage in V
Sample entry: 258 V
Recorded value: 3.8 V
